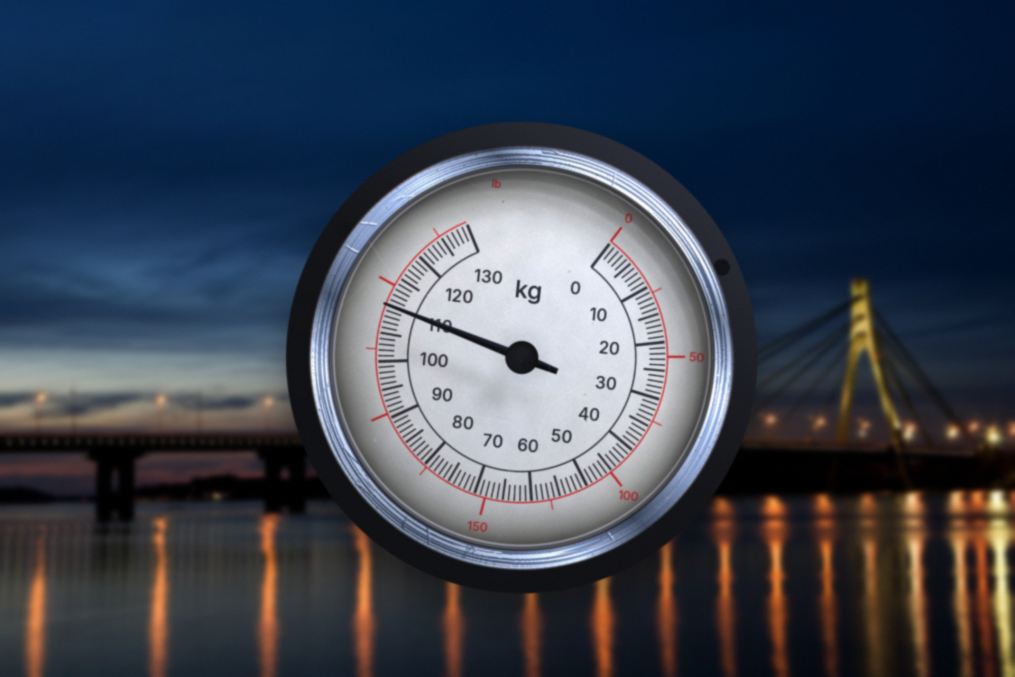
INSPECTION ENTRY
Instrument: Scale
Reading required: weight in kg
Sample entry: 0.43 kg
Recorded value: 110 kg
